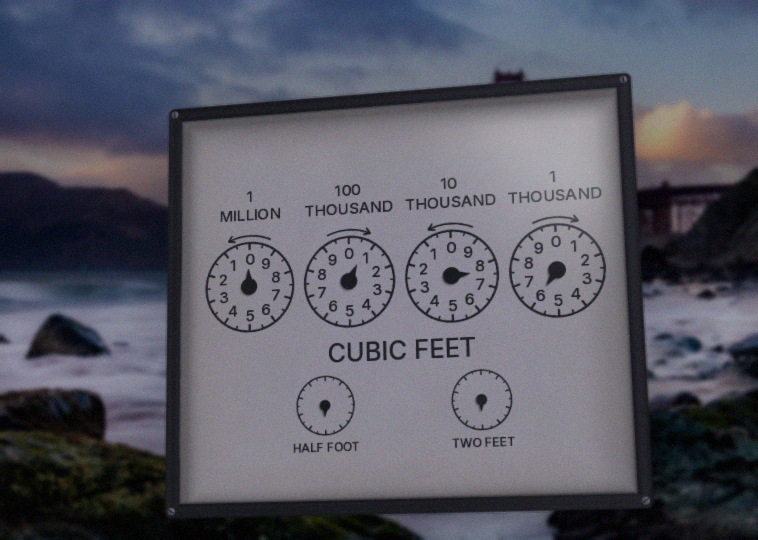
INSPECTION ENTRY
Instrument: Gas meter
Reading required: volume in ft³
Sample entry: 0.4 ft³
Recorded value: 7600 ft³
